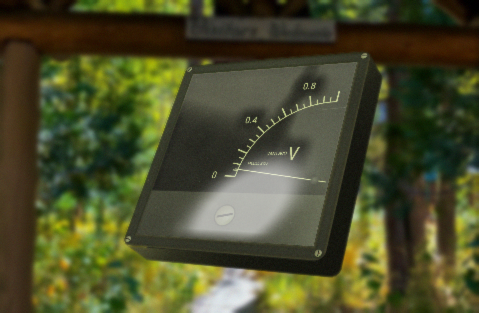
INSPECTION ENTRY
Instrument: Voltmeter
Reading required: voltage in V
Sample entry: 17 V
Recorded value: 0.05 V
